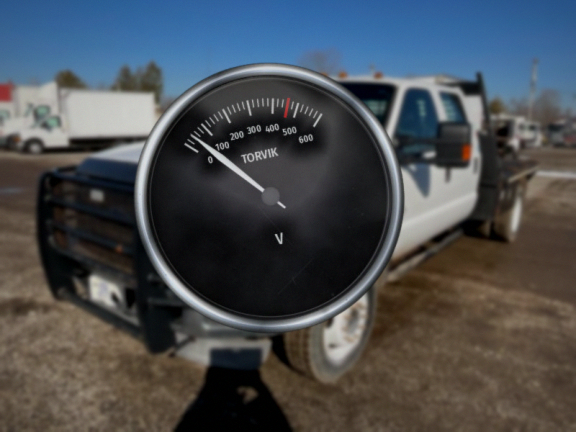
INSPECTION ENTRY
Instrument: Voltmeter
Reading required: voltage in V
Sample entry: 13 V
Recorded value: 40 V
